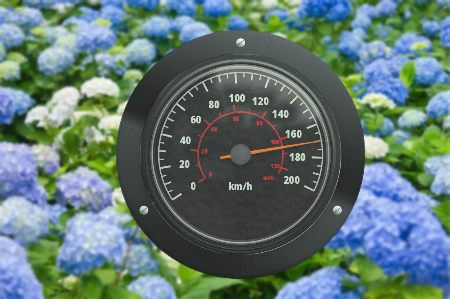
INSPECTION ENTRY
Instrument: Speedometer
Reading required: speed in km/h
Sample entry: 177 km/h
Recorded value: 170 km/h
